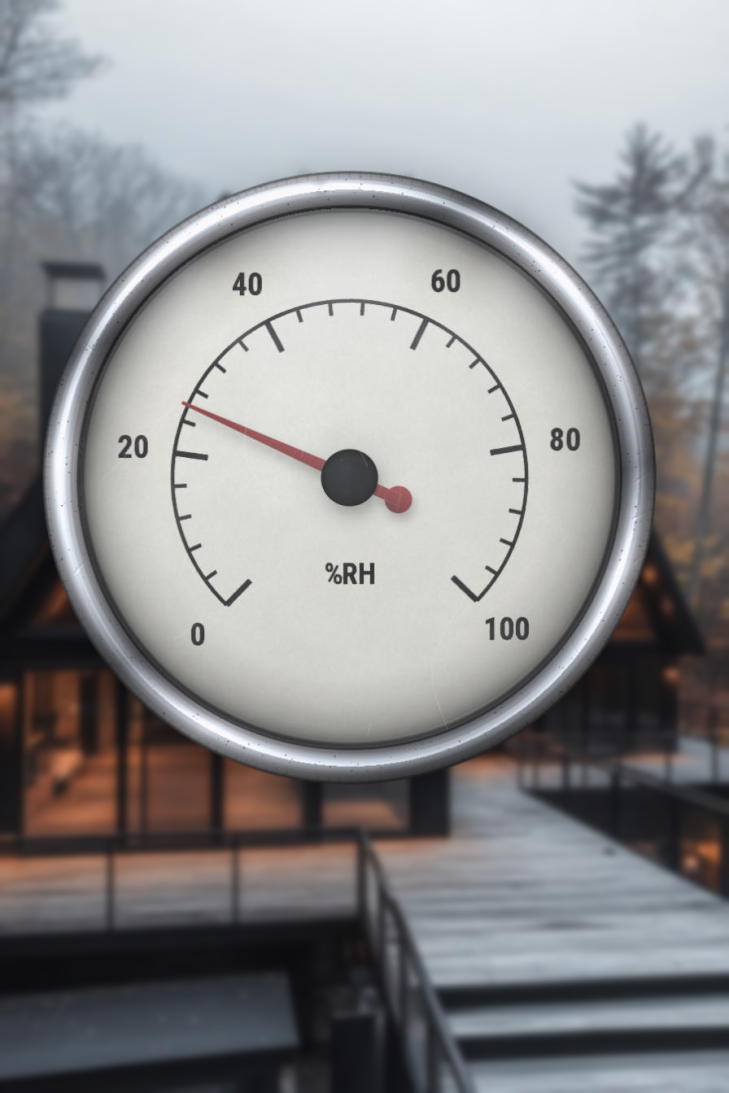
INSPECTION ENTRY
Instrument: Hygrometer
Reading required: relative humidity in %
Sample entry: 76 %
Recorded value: 26 %
